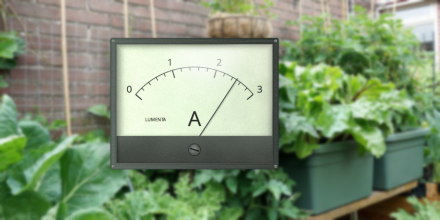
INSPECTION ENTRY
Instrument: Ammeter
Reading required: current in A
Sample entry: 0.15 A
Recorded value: 2.5 A
